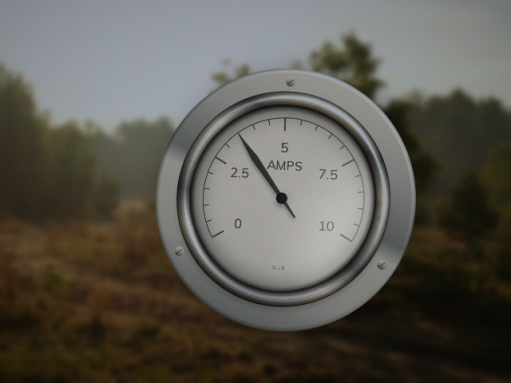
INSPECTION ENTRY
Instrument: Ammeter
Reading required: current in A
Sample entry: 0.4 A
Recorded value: 3.5 A
